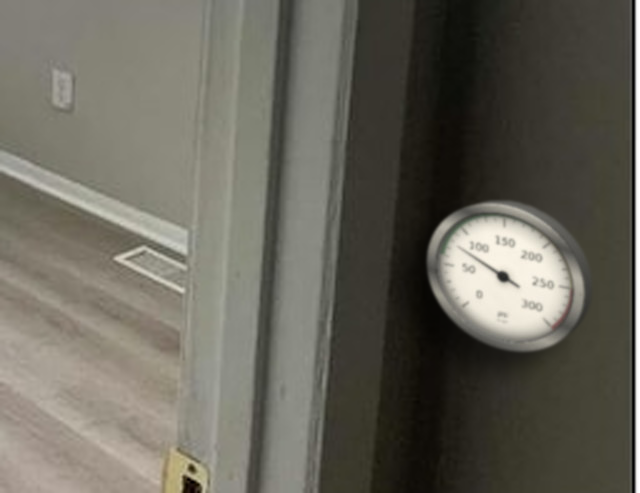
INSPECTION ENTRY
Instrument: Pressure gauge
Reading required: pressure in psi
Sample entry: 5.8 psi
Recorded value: 80 psi
